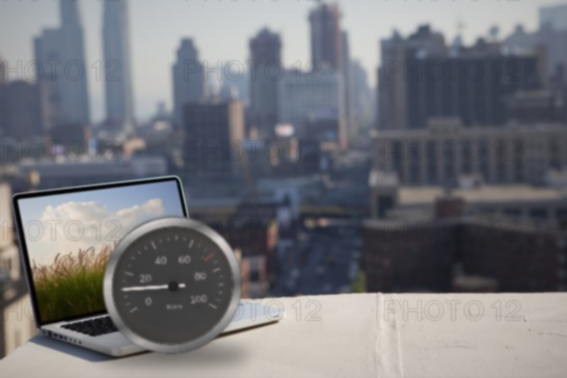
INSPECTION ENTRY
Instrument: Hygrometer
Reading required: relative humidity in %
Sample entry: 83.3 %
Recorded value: 12 %
